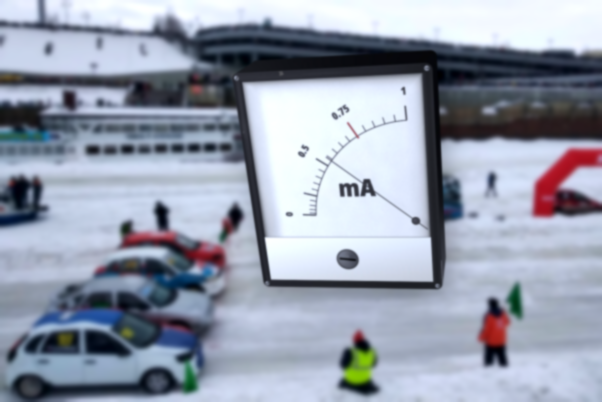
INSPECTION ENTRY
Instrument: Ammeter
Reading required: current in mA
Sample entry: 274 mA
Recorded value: 0.55 mA
